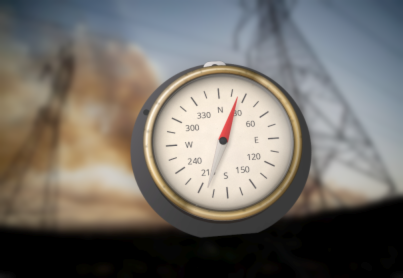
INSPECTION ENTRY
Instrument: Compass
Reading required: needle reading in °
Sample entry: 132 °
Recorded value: 22.5 °
